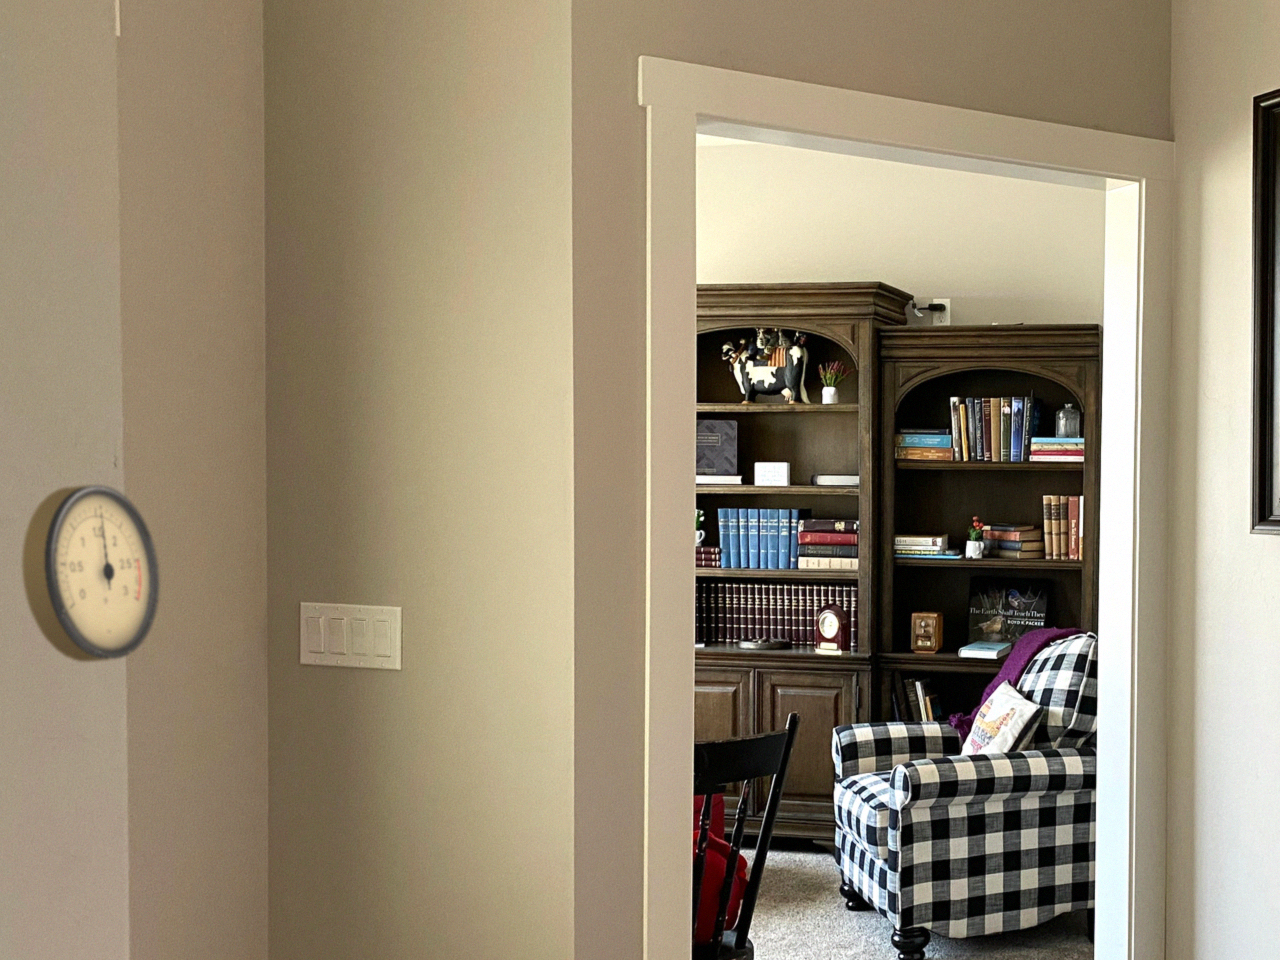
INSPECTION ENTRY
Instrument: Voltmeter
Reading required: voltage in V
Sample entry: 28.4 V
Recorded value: 1.5 V
